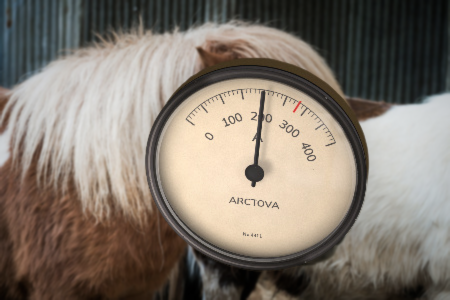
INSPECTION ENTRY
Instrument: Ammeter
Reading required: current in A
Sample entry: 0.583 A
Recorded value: 200 A
